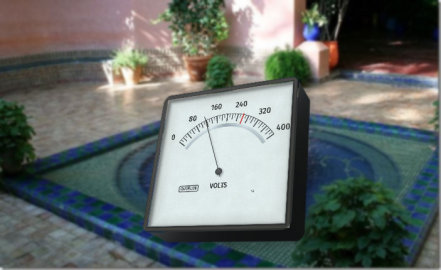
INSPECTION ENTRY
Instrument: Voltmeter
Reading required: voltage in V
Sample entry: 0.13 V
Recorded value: 120 V
